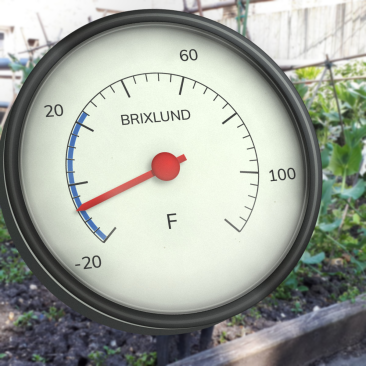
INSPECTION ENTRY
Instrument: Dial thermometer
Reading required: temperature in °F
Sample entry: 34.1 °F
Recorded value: -8 °F
